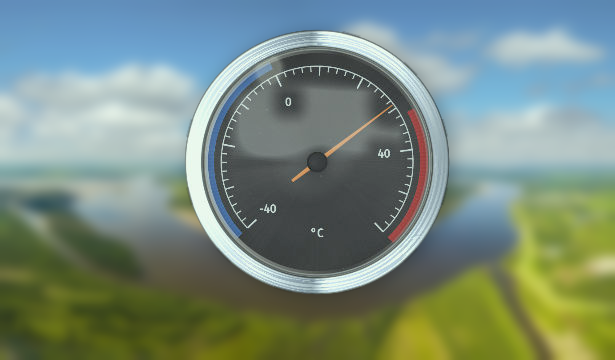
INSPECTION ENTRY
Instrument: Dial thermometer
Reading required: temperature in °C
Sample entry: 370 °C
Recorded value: 29 °C
